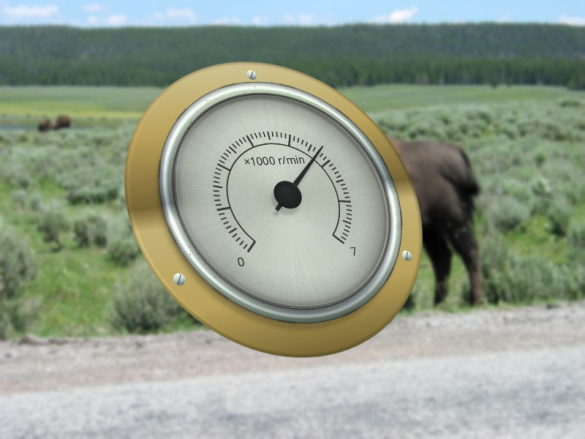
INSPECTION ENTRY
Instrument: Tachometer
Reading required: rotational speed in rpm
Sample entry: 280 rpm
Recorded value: 4700 rpm
